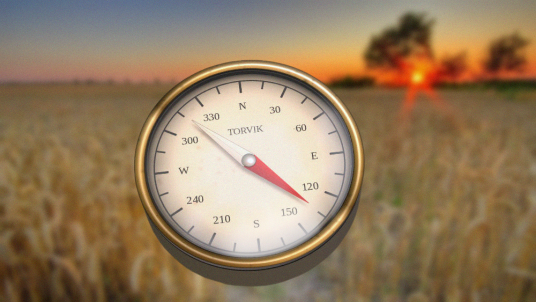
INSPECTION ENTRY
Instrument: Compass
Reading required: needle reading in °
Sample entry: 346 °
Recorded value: 135 °
